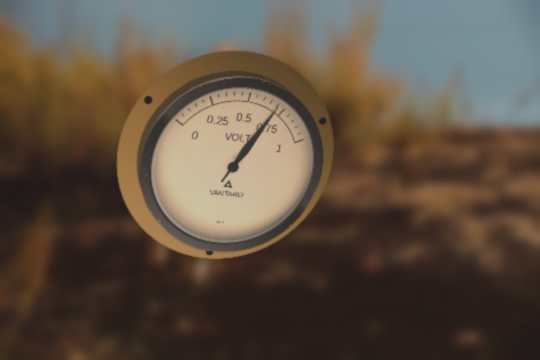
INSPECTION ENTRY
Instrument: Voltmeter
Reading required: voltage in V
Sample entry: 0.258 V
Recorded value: 0.7 V
